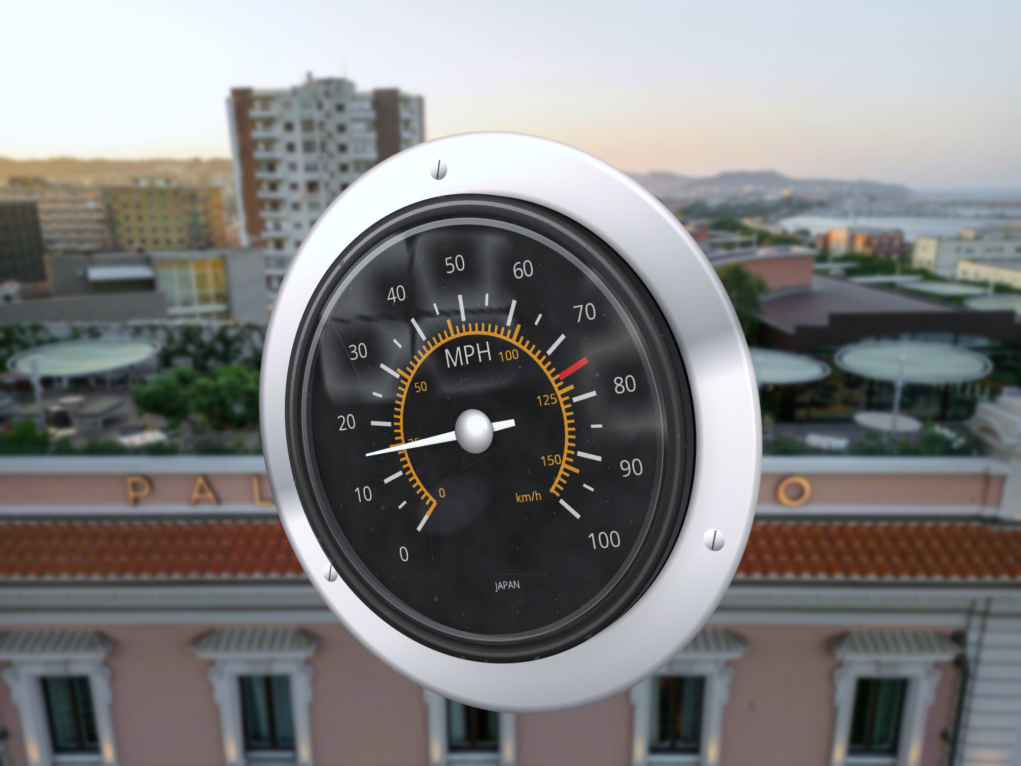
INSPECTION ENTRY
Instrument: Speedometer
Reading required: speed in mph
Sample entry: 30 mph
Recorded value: 15 mph
